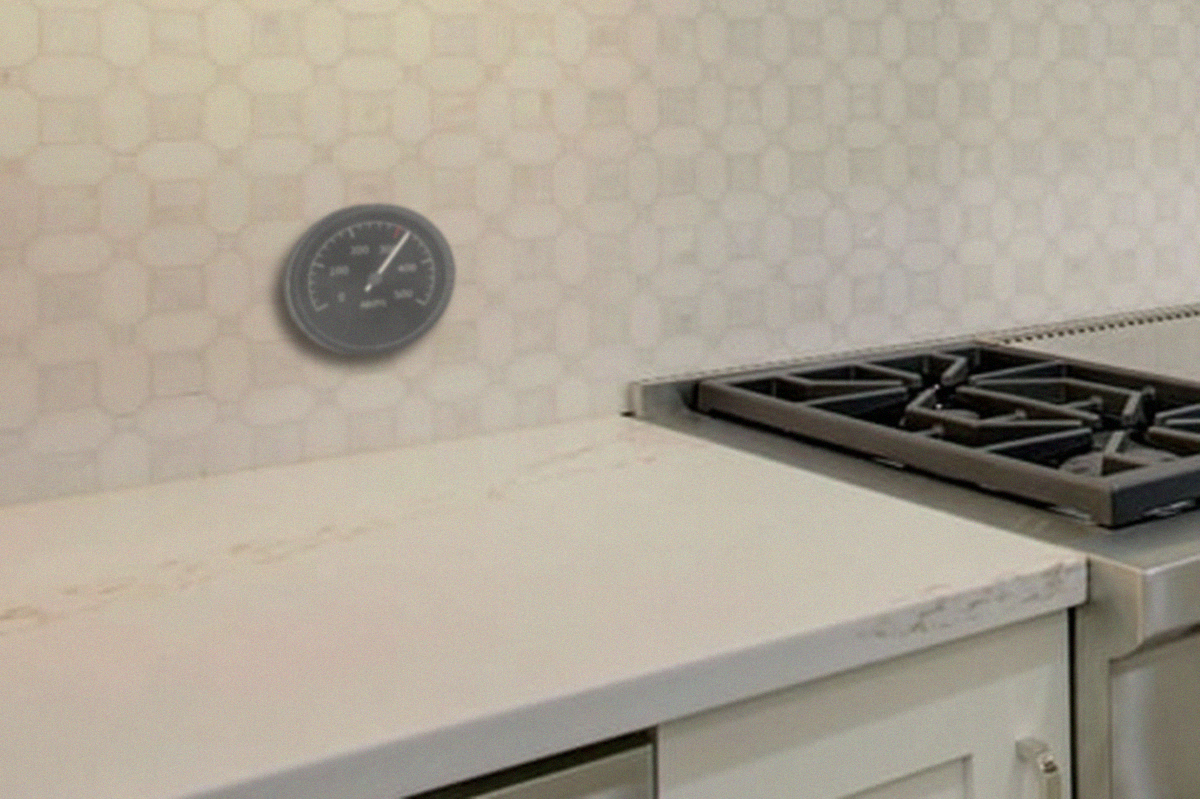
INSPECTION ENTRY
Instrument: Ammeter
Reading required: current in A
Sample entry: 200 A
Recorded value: 320 A
